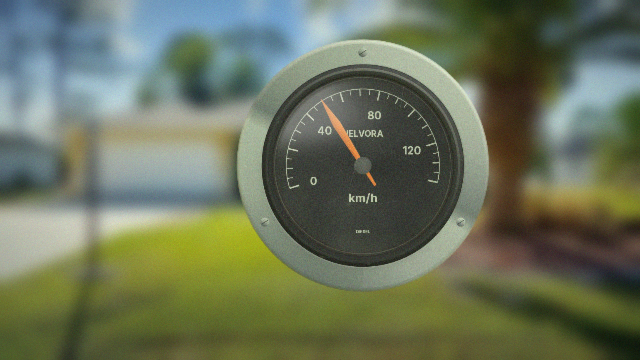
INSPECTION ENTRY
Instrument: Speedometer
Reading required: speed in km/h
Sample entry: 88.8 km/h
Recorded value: 50 km/h
